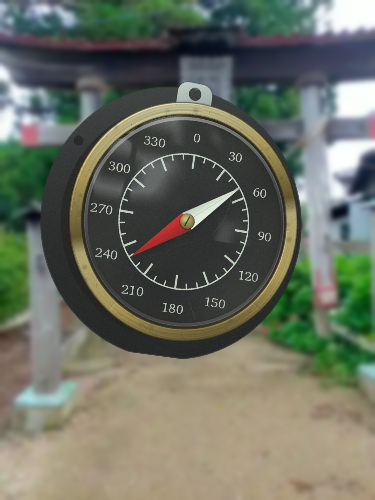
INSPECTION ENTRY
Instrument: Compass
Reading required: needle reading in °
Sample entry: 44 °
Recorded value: 230 °
